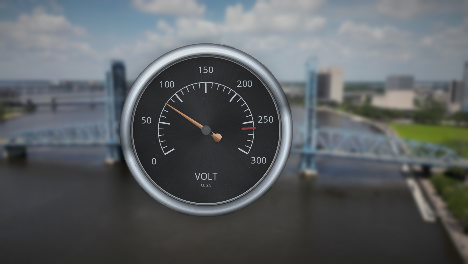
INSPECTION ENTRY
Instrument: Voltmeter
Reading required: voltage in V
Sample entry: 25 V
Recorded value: 80 V
